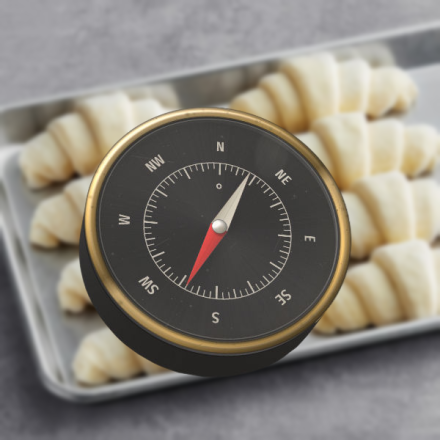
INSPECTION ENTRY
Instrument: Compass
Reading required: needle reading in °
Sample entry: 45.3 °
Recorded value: 205 °
